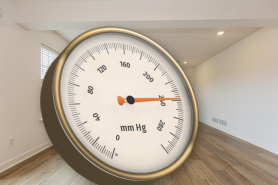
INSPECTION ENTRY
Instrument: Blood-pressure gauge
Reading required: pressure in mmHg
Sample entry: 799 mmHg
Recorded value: 240 mmHg
